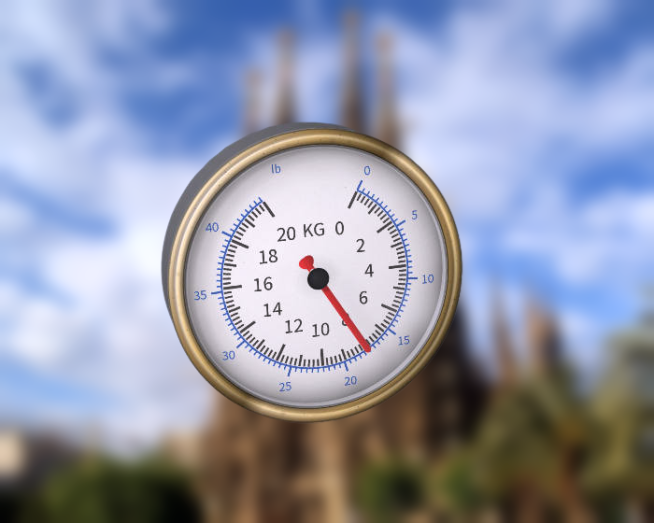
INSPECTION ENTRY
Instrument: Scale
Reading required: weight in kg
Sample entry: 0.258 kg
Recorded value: 8 kg
